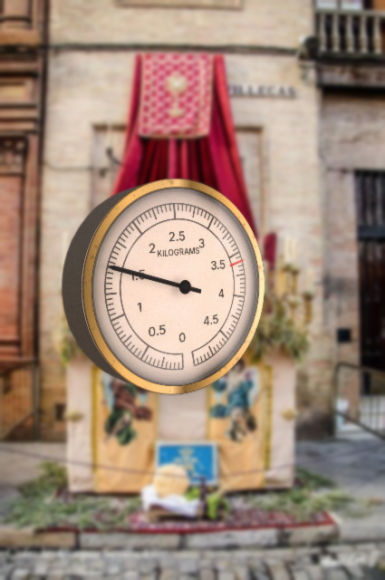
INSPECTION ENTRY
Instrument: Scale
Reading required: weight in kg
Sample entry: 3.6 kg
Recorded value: 1.5 kg
